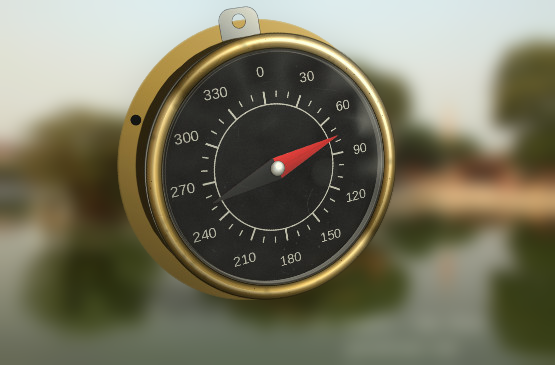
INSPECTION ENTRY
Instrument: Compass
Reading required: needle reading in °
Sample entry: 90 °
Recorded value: 75 °
